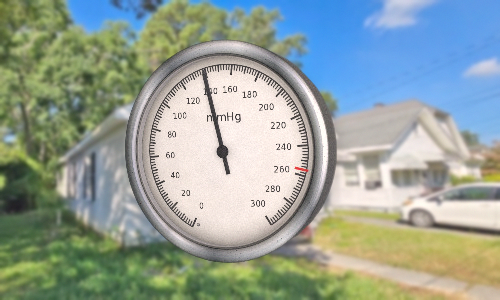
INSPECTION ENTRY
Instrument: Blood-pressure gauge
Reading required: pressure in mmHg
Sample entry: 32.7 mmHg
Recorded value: 140 mmHg
